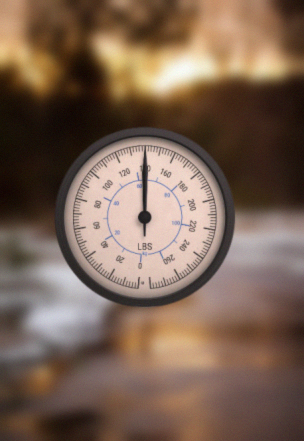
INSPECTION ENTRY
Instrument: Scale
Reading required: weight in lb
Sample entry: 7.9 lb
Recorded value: 140 lb
